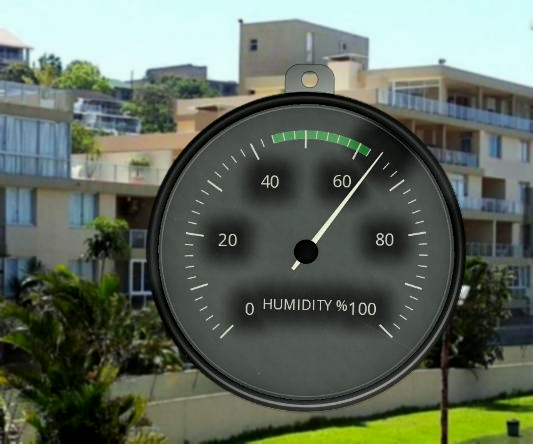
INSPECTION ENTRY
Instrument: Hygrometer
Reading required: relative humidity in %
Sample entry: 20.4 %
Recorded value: 64 %
